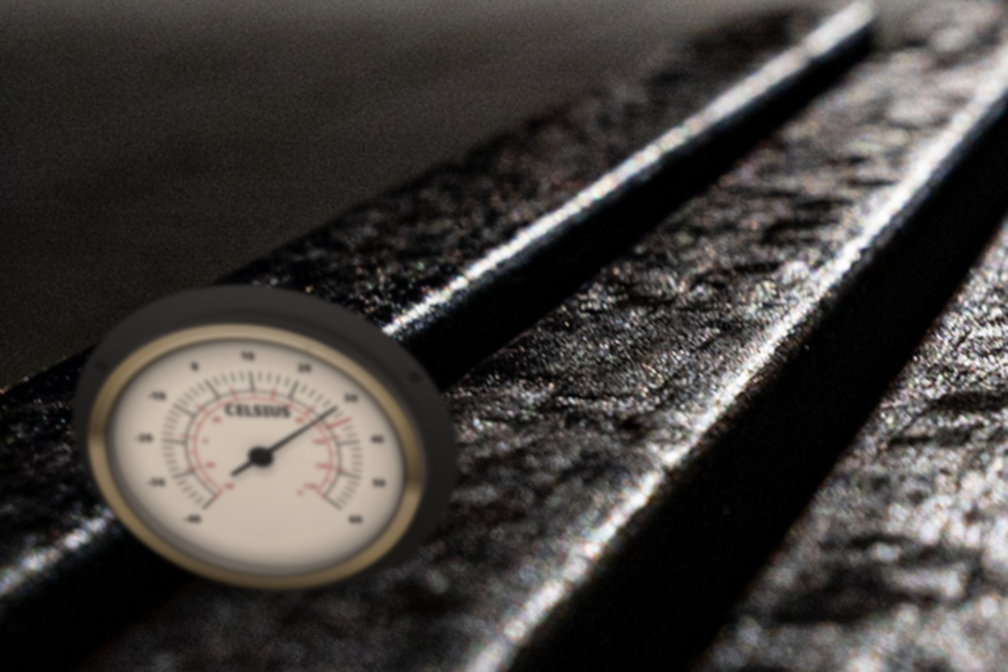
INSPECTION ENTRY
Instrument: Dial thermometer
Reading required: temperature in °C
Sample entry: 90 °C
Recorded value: 30 °C
